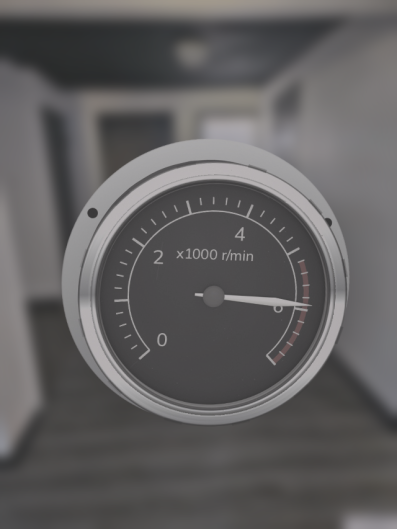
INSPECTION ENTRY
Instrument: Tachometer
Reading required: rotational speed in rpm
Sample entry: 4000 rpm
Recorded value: 5900 rpm
